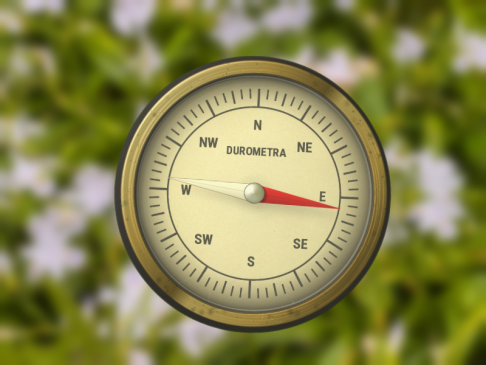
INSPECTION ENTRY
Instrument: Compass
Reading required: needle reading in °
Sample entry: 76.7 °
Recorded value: 97.5 °
